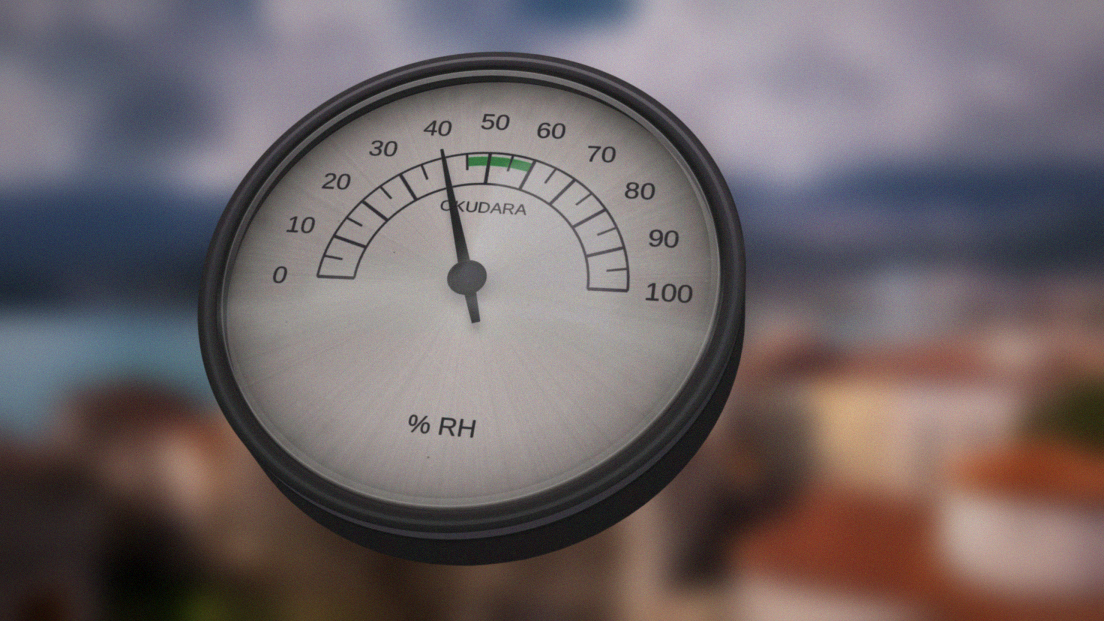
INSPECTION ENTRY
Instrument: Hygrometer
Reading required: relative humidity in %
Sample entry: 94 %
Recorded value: 40 %
